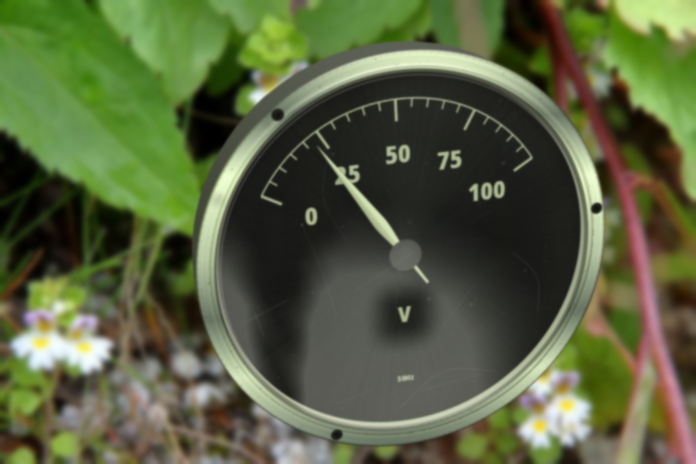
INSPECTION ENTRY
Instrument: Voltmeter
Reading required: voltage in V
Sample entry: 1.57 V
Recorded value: 22.5 V
